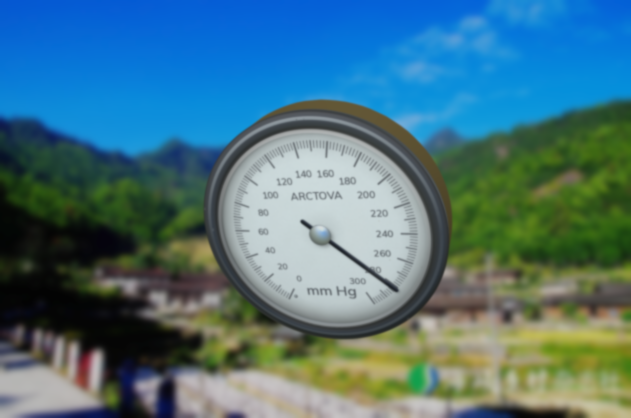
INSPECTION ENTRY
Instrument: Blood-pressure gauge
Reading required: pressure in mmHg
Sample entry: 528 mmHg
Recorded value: 280 mmHg
